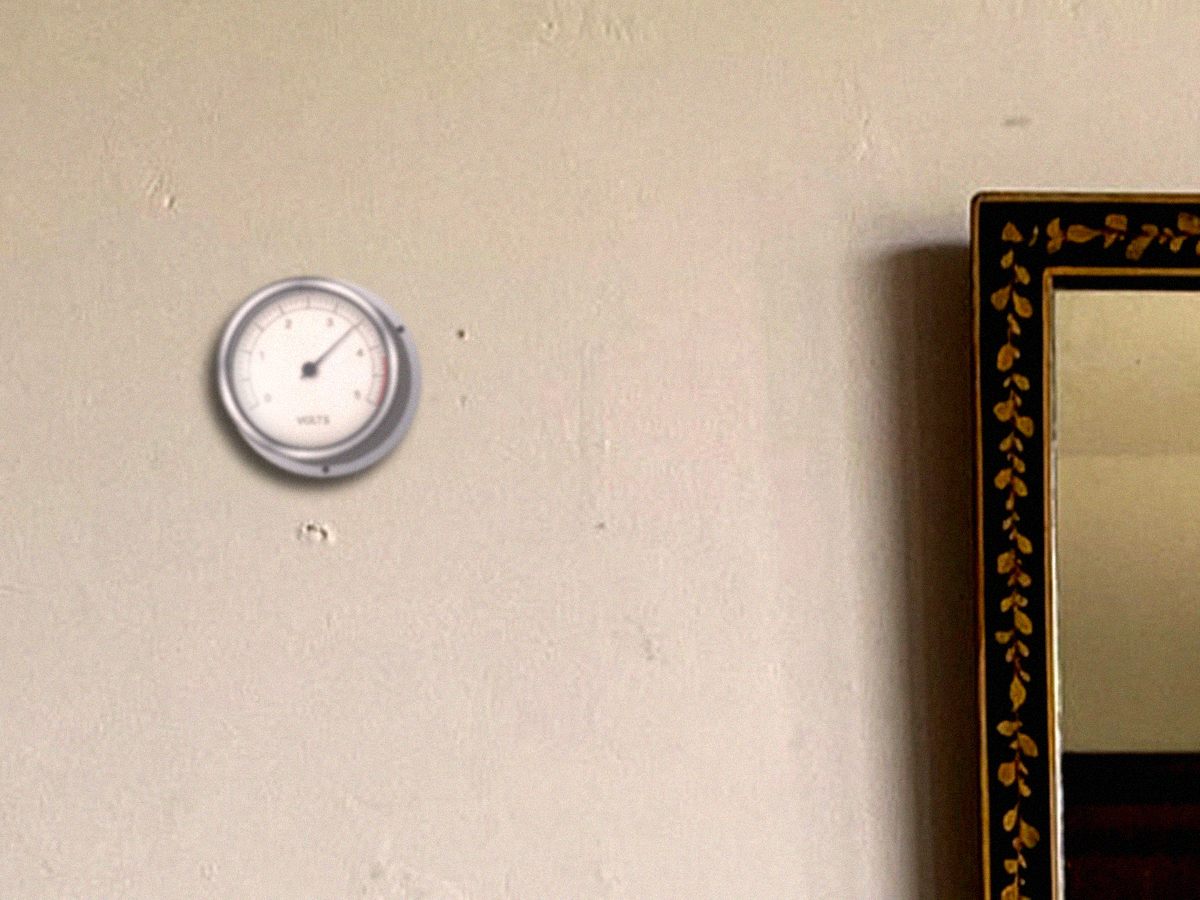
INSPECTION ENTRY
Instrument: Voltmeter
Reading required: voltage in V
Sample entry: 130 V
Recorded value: 3.5 V
